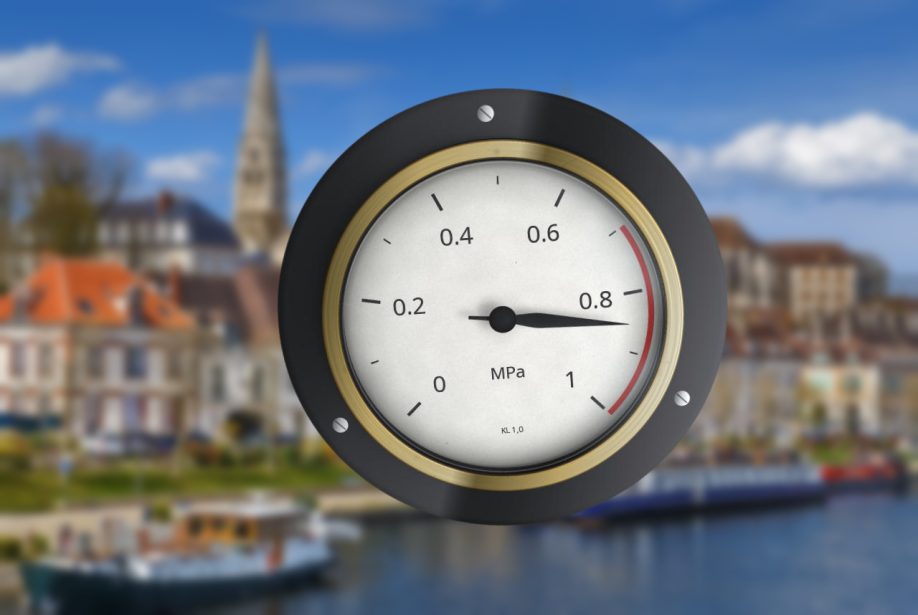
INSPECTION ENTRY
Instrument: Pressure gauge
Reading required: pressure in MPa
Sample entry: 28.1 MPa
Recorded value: 0.85 MPa
